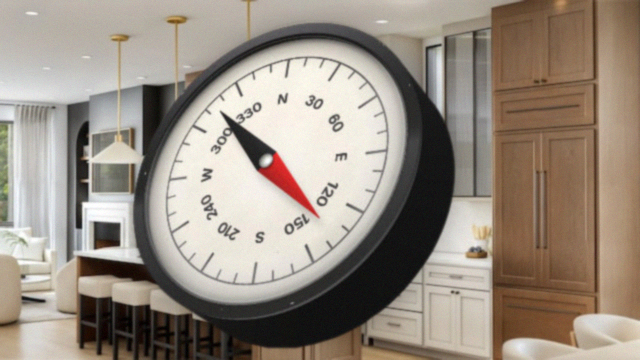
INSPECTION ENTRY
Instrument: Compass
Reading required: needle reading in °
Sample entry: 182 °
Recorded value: 135 °
